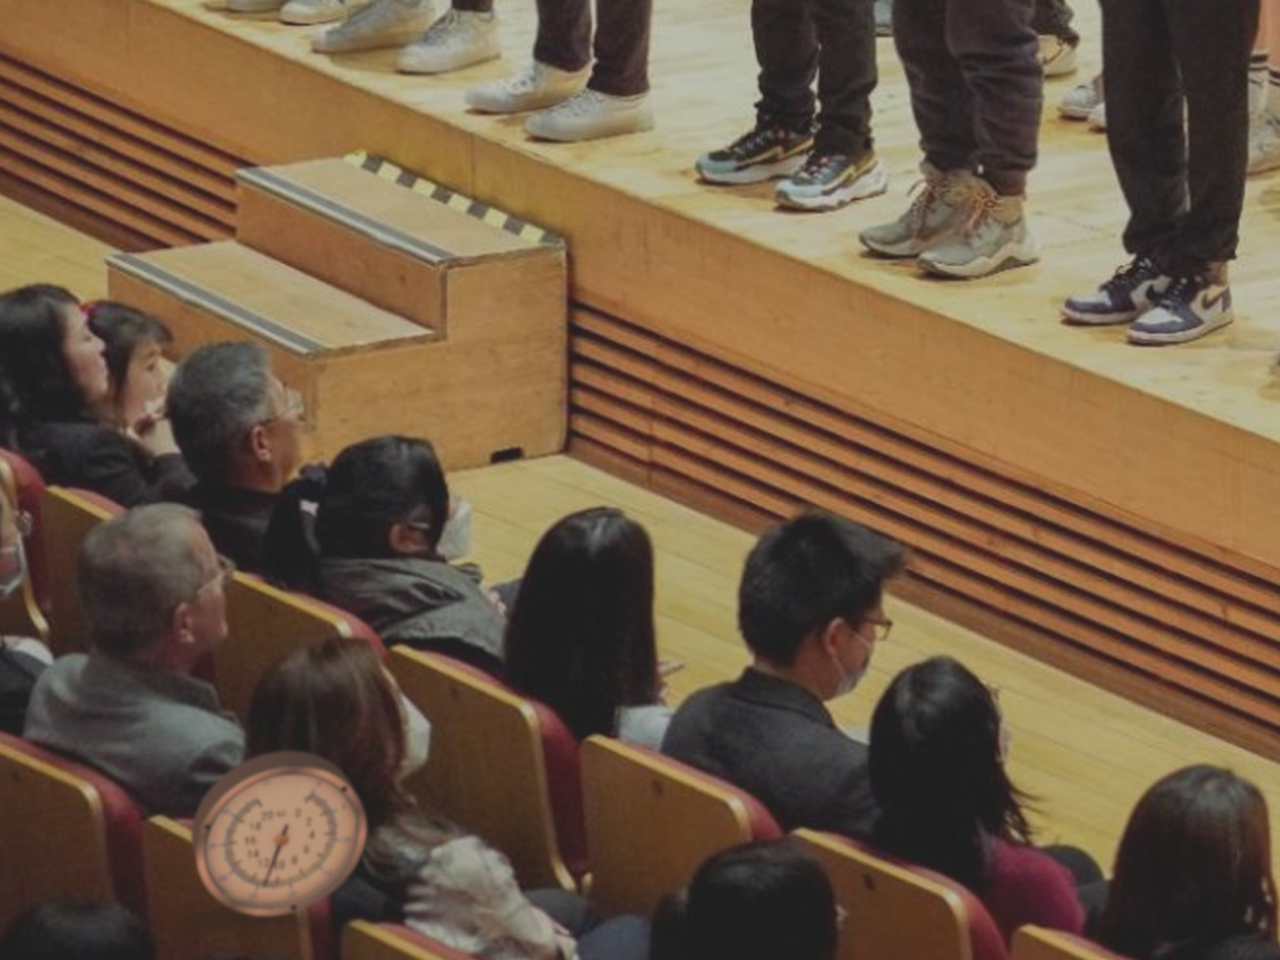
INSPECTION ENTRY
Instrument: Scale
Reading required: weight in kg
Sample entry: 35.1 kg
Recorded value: 11 kg
